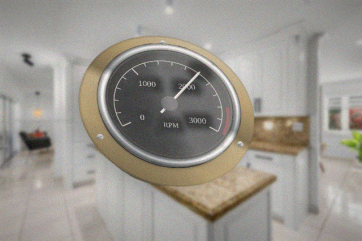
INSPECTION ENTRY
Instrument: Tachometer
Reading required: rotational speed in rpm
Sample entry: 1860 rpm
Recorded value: 2000 rpm
